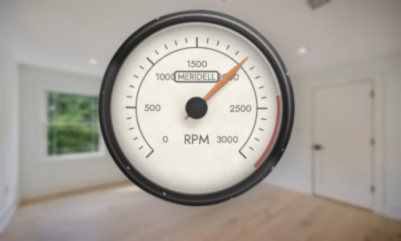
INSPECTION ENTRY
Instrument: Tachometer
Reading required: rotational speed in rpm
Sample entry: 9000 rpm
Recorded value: 2000 rpm
